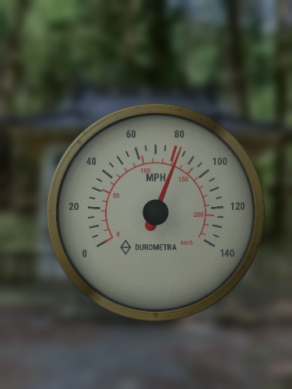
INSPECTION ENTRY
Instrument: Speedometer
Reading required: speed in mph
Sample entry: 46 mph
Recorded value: 82.5 mph
